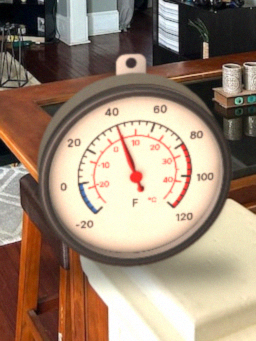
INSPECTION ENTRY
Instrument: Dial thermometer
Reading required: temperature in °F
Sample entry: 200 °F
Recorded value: 40 °F
